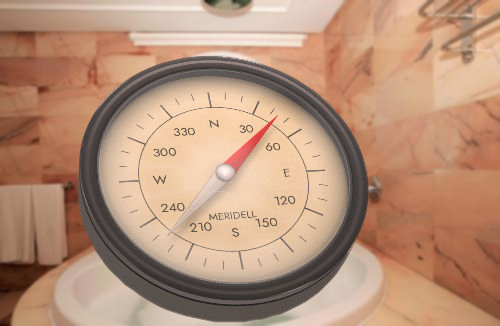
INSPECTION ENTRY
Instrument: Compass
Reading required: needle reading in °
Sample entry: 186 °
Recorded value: 45 °
